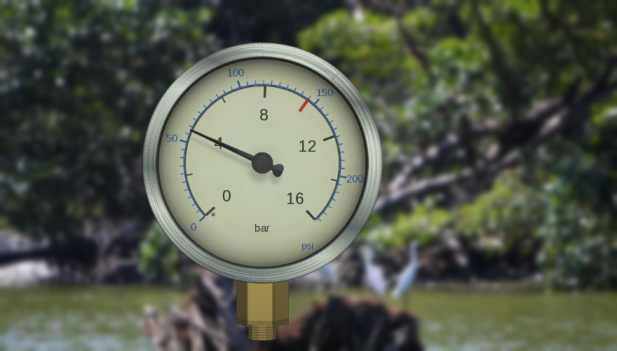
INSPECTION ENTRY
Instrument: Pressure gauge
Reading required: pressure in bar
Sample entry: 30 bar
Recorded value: 4 bar
